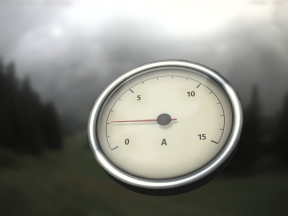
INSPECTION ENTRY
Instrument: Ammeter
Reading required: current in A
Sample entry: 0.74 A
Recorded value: 2 A
